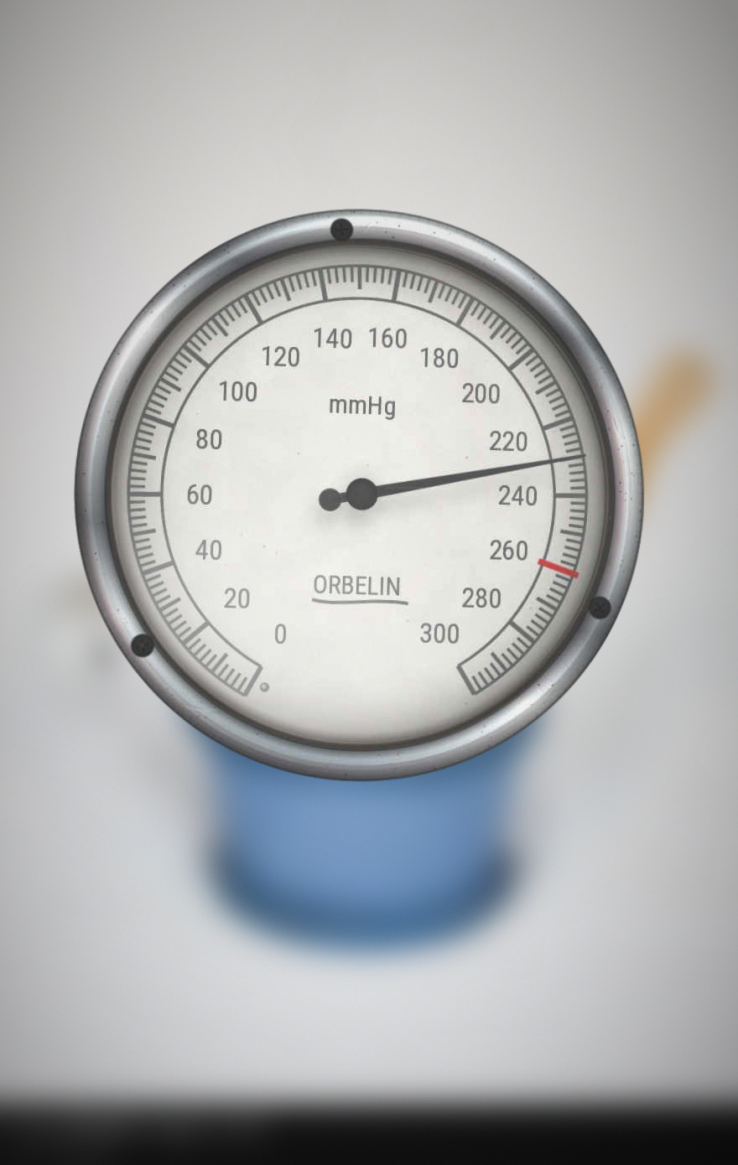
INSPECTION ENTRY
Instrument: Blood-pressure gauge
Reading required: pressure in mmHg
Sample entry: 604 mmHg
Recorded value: 230 mmHg
